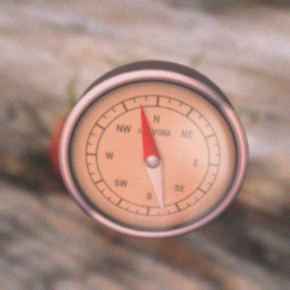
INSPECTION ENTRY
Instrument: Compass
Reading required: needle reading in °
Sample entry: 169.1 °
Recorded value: 345 °
